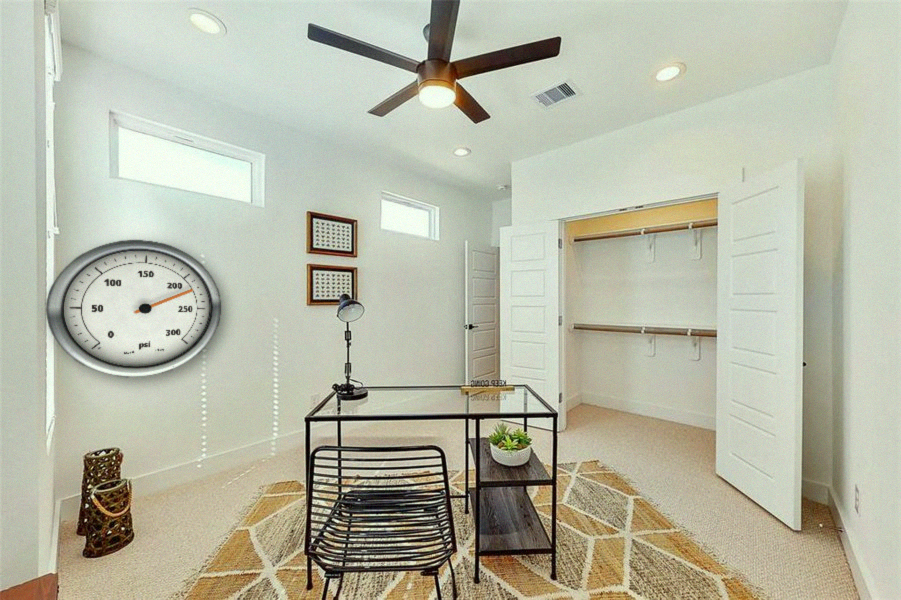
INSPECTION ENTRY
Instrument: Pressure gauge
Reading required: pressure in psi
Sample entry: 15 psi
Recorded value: 220 psi
